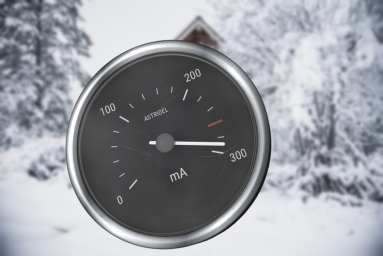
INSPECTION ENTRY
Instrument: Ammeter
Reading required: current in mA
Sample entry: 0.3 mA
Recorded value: 290 mA
